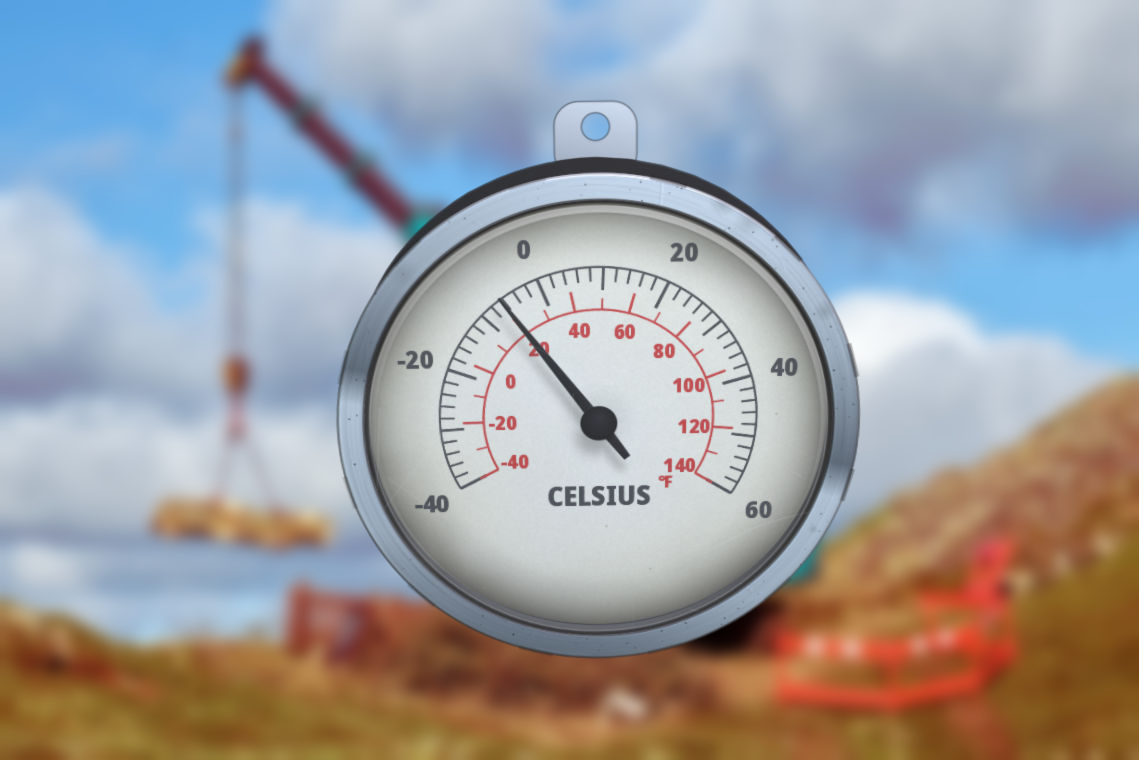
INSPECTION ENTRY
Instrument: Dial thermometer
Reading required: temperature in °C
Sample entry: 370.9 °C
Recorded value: -6 °C
